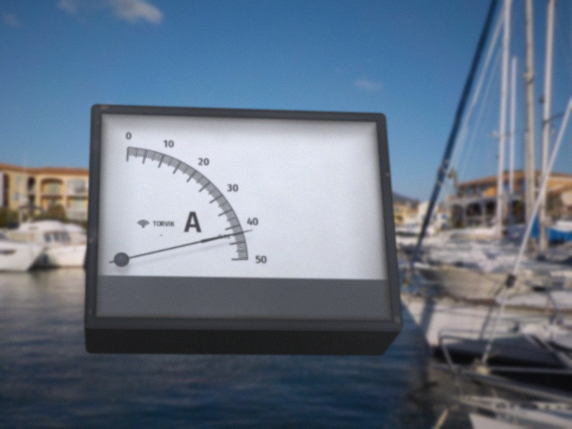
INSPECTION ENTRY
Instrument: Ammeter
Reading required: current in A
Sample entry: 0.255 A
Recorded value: 42.5 A
